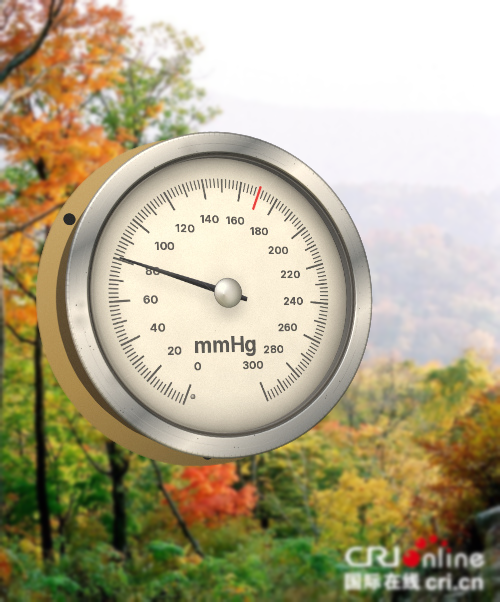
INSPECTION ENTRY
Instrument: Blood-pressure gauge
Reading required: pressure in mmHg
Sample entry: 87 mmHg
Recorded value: 80 mmHg
